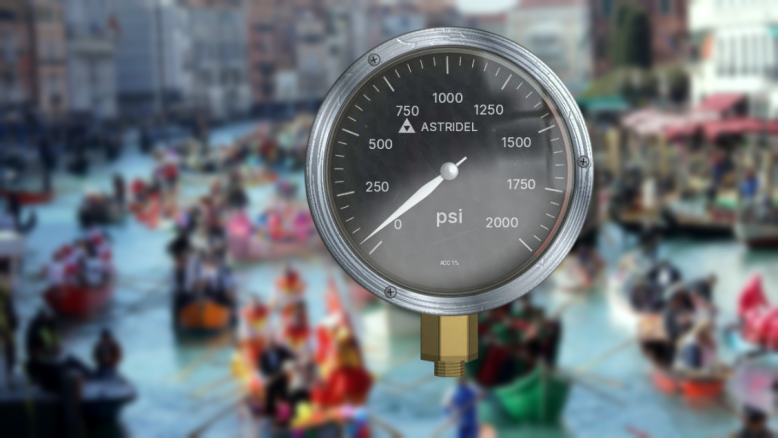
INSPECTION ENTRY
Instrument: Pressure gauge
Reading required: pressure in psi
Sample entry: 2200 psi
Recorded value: 50 psi
